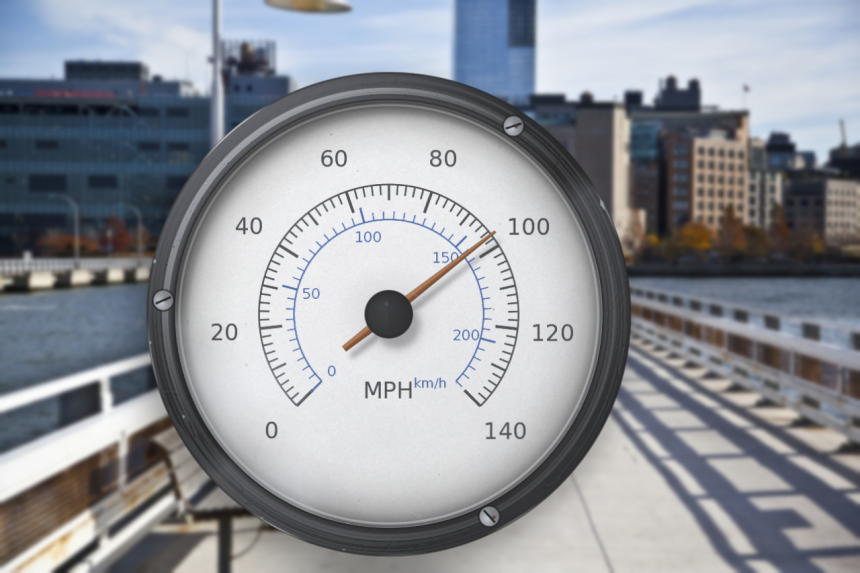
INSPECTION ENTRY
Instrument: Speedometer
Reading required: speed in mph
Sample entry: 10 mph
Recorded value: 97 mph
